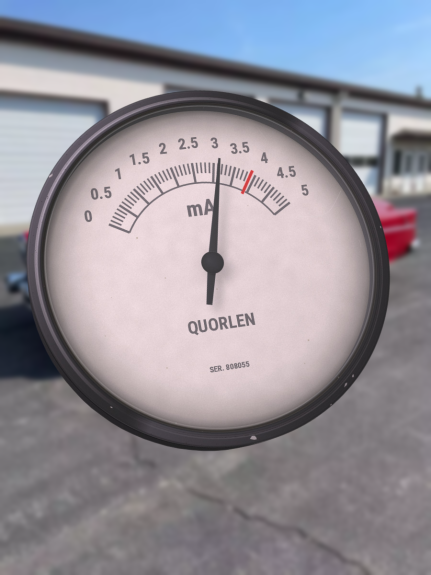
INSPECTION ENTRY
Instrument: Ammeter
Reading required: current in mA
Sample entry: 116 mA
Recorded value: 3.1 mA
